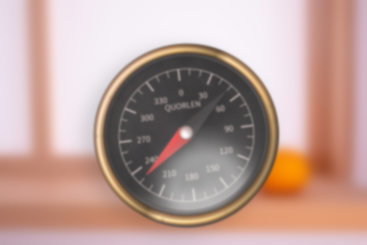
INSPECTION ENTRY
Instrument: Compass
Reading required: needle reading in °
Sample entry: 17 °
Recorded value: 230 °
